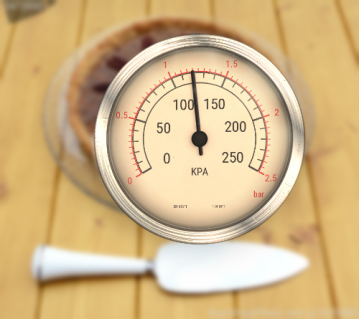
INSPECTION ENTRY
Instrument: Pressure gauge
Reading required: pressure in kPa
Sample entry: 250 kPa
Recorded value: 120 kPa
